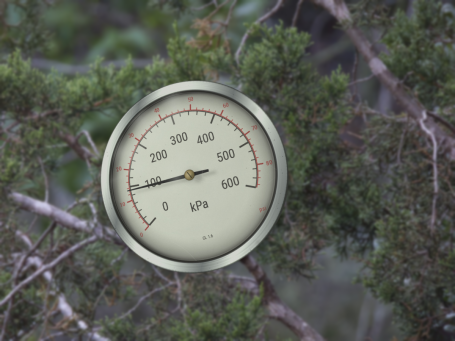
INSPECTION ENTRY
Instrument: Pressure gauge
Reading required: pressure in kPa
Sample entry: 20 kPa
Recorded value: 90 kPa
